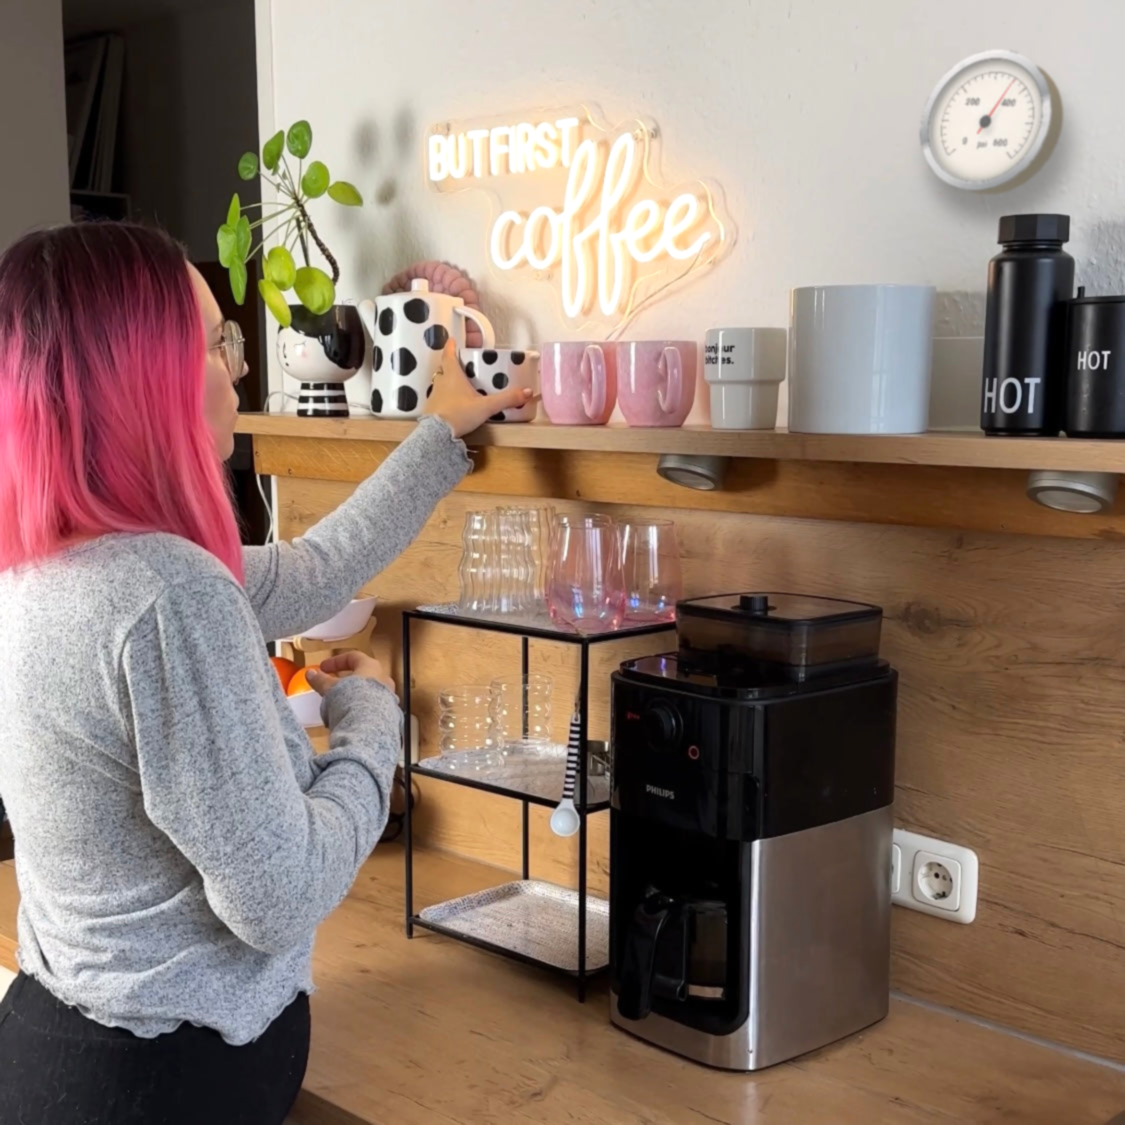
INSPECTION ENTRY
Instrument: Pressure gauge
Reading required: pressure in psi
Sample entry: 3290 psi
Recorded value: 360 psi
